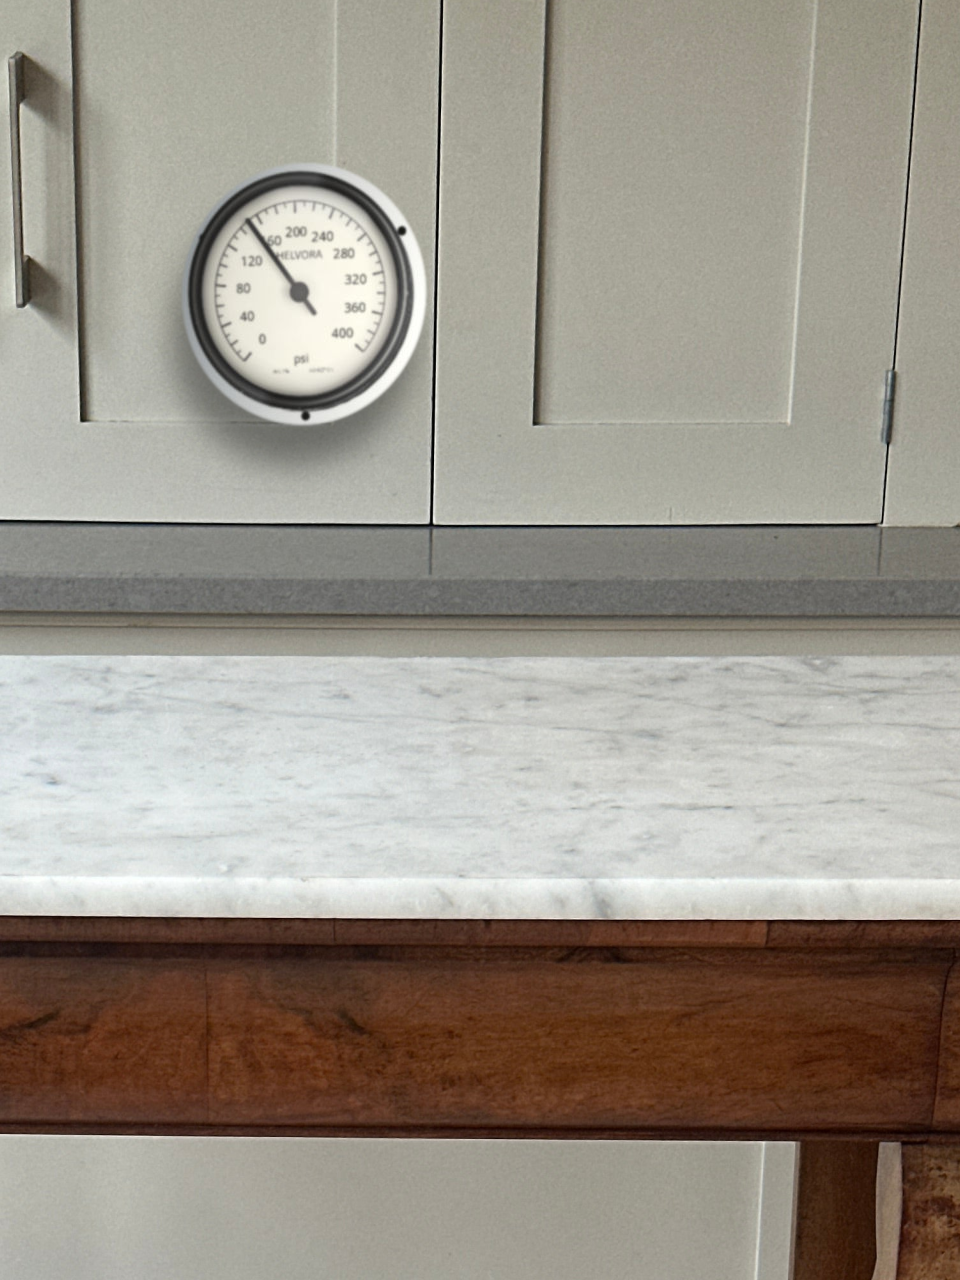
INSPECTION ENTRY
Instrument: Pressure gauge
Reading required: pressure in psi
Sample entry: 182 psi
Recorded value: 150 psi
